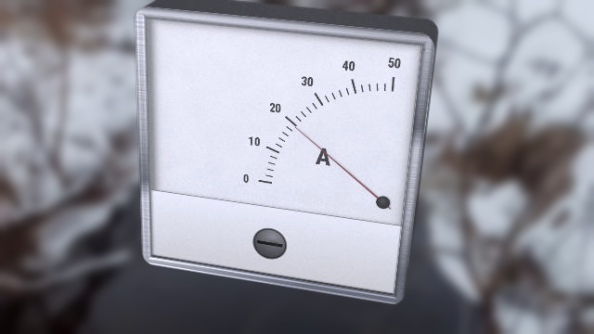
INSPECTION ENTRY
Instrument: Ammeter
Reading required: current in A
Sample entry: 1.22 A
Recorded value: 20 A
